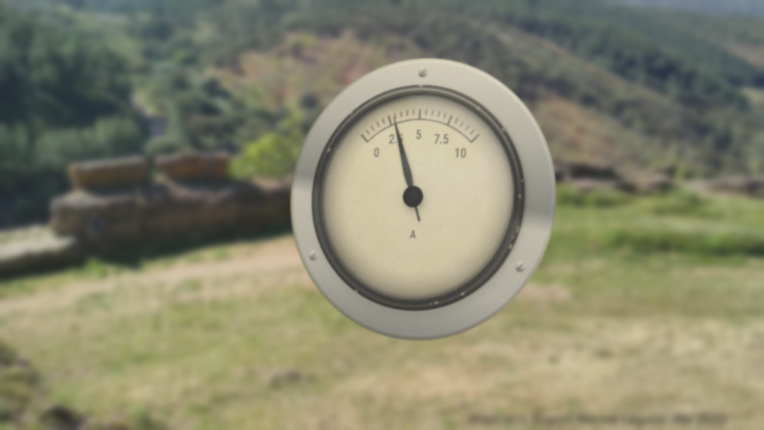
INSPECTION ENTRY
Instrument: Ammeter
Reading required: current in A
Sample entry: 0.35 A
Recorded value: 3 A
